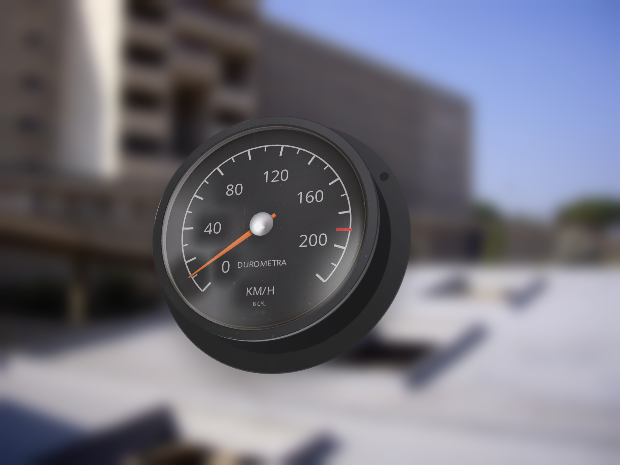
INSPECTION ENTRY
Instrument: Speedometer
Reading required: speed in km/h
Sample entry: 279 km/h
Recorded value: 10 km/h
